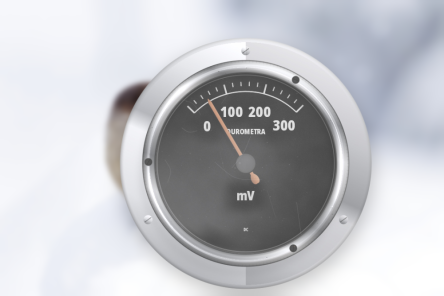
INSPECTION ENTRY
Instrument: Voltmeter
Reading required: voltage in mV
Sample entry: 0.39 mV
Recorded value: 50 mV
